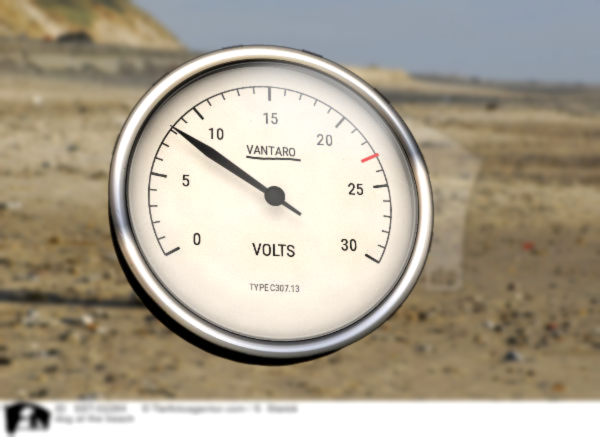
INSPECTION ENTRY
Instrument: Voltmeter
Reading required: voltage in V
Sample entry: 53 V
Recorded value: 8 V
